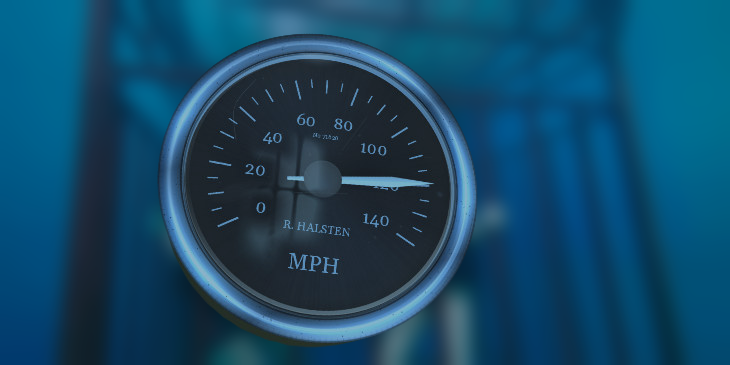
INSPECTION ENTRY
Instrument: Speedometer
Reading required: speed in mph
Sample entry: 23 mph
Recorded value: 120 mph
